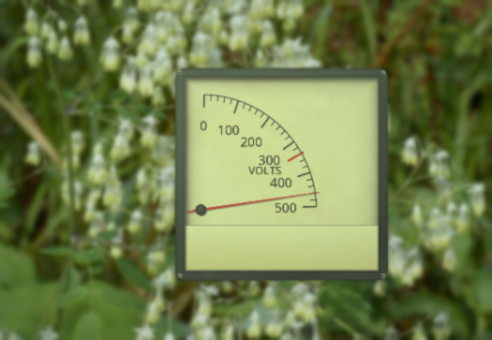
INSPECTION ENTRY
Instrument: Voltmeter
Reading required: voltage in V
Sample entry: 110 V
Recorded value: 460 V
